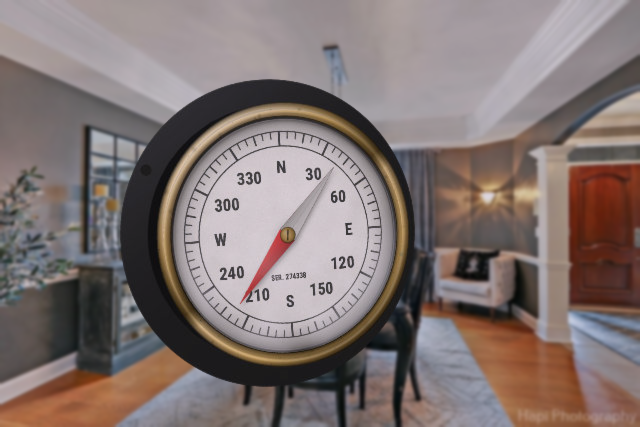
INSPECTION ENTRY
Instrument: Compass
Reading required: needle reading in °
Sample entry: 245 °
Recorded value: 220 °
